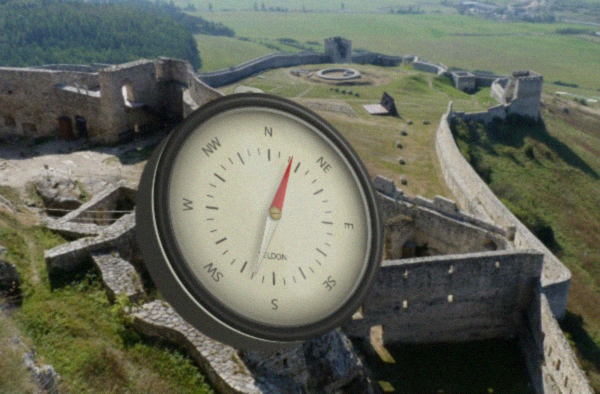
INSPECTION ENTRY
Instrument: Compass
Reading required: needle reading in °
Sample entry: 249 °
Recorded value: 20 °
